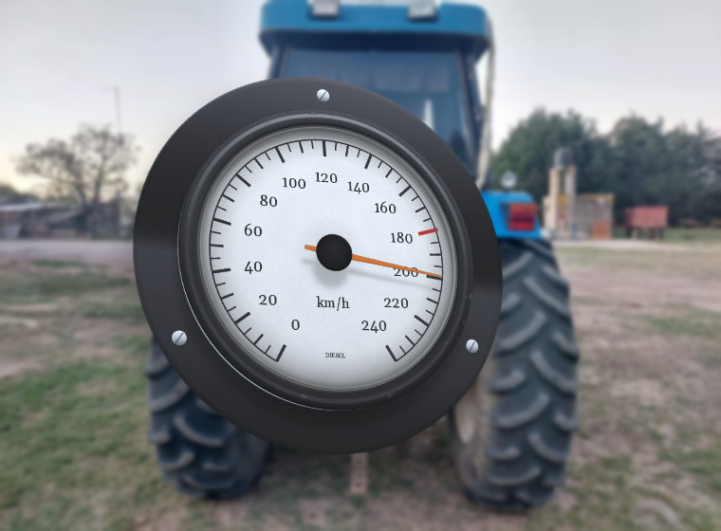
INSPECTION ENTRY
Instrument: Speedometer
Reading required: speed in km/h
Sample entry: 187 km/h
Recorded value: 200 km/h
